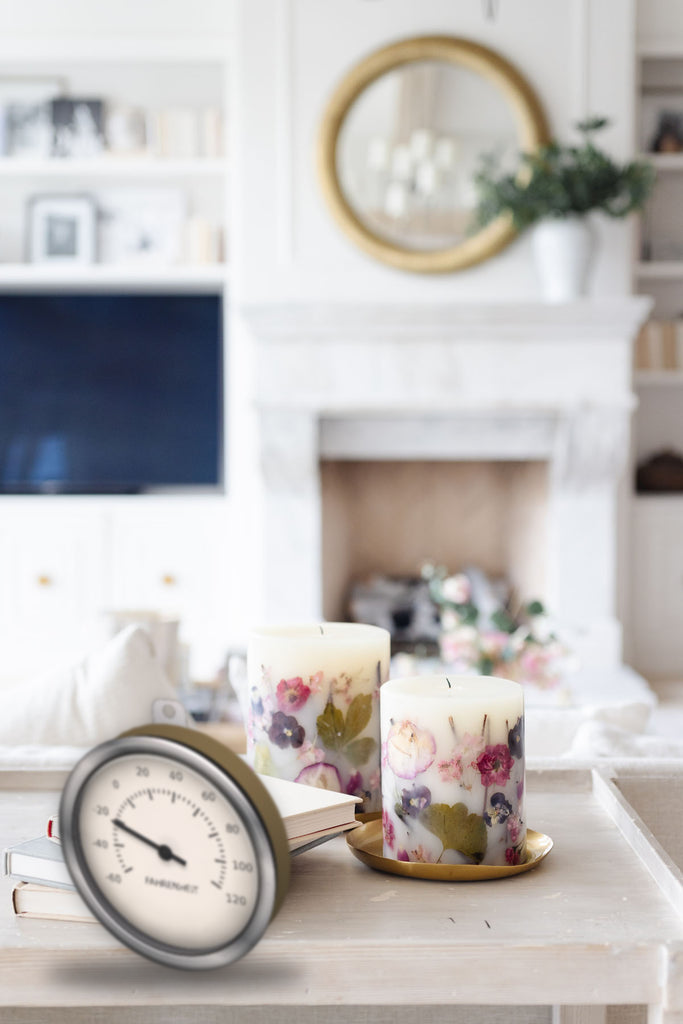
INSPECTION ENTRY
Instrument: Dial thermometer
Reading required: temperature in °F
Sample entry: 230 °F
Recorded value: -20 °F
